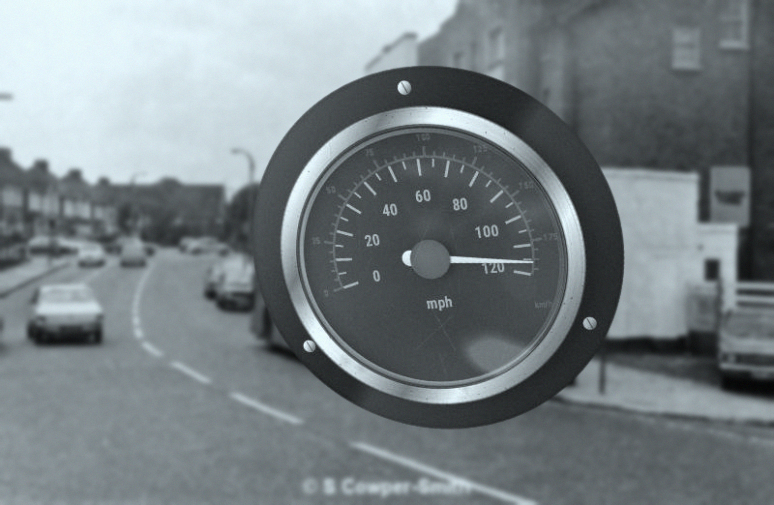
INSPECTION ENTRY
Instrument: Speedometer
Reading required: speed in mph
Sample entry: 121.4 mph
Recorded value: 115 mph
